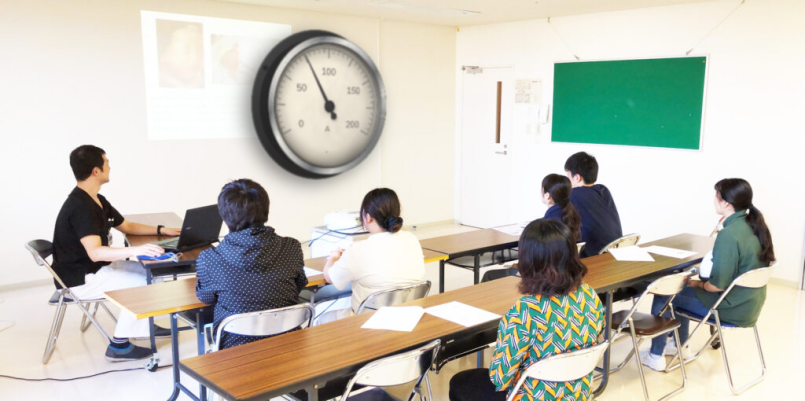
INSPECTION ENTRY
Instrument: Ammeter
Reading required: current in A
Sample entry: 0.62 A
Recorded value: 75 A
